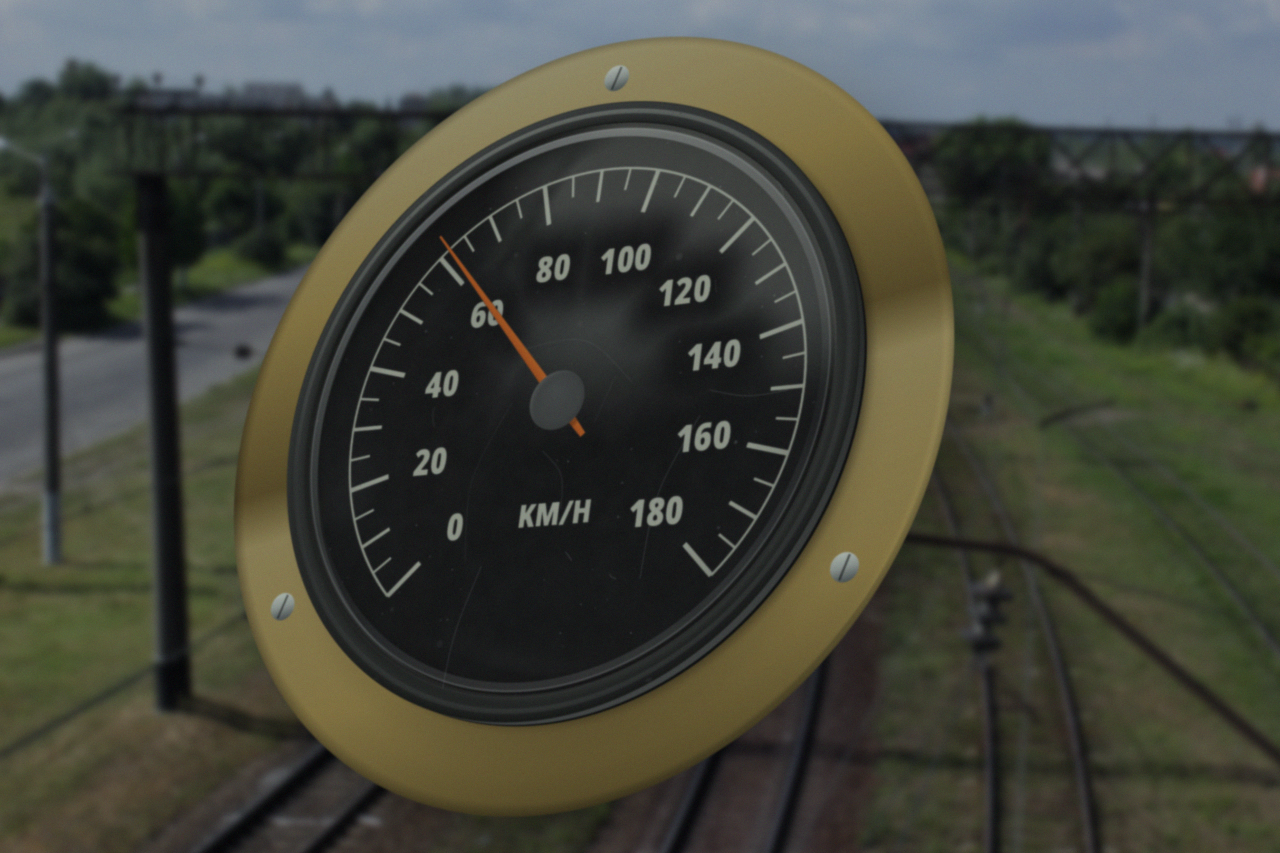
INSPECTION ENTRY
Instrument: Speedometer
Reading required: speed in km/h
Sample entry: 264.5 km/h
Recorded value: 62.5 km/h
